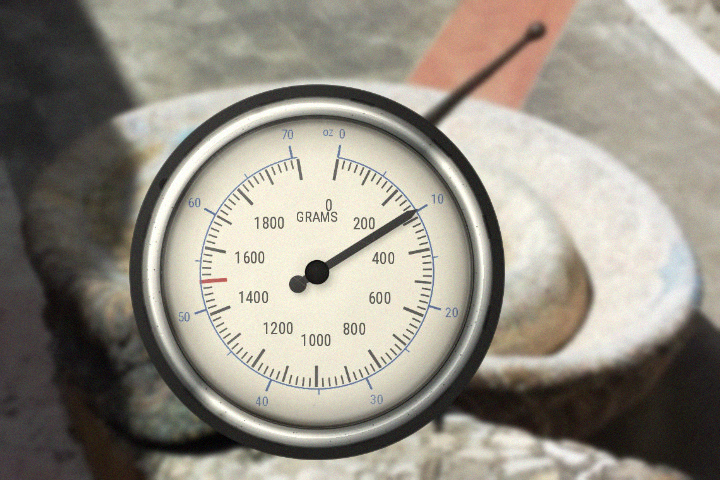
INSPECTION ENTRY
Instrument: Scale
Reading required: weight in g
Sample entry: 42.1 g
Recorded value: 280 g
